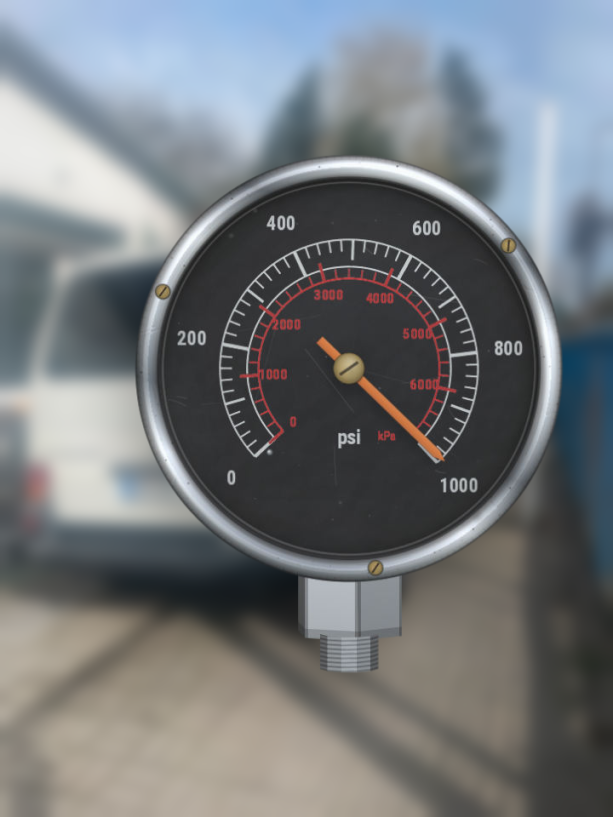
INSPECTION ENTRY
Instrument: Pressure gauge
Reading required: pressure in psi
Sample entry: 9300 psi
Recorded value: 990 psi
